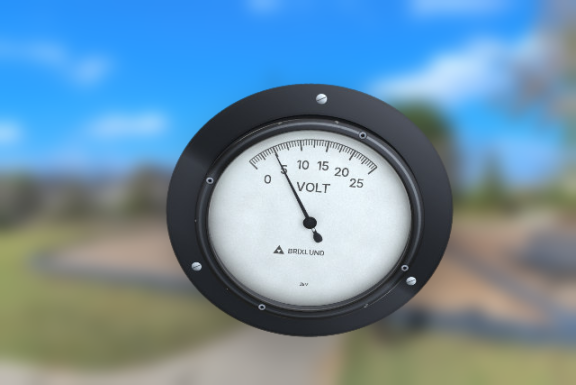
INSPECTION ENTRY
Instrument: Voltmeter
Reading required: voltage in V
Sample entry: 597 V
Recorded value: 5 V
